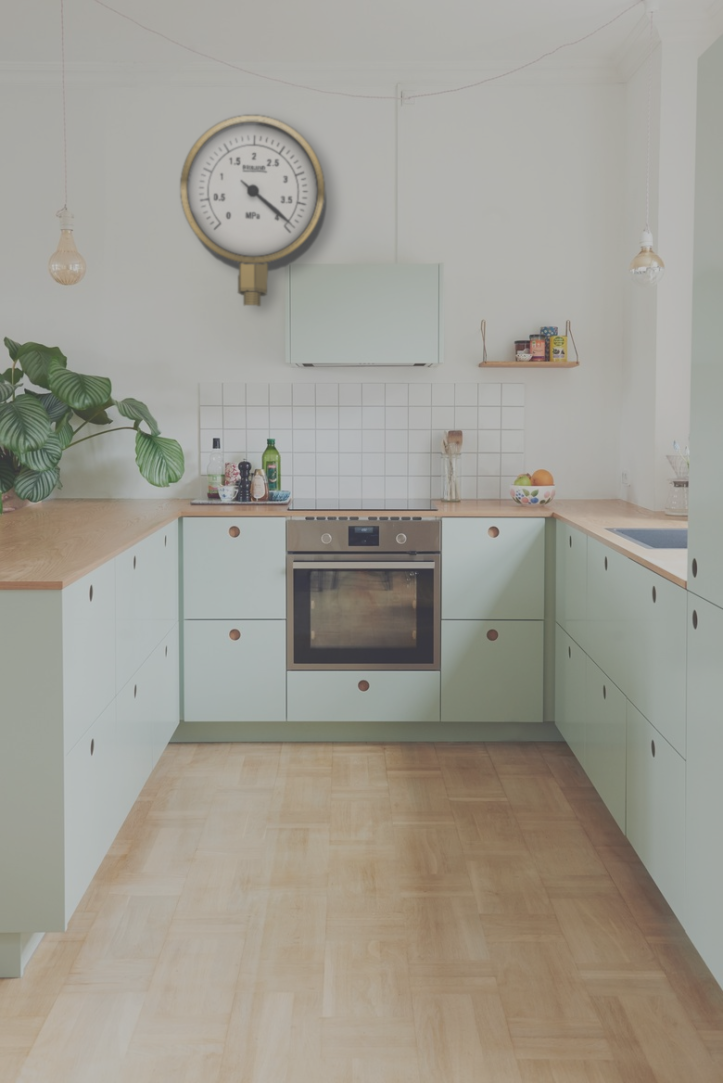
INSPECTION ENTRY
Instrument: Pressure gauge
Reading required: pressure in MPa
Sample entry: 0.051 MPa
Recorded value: 3.9 MPa
